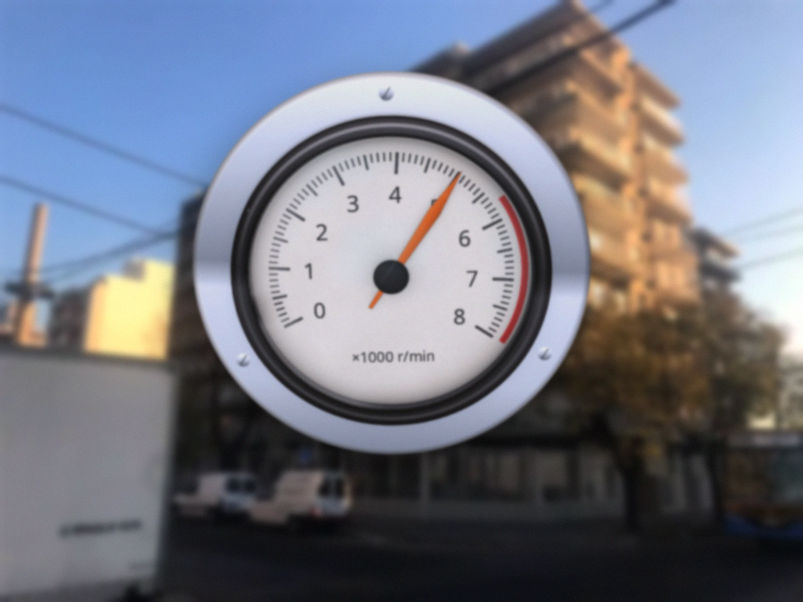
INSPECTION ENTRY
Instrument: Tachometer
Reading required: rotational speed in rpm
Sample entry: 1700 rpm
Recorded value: 5000 rpm
